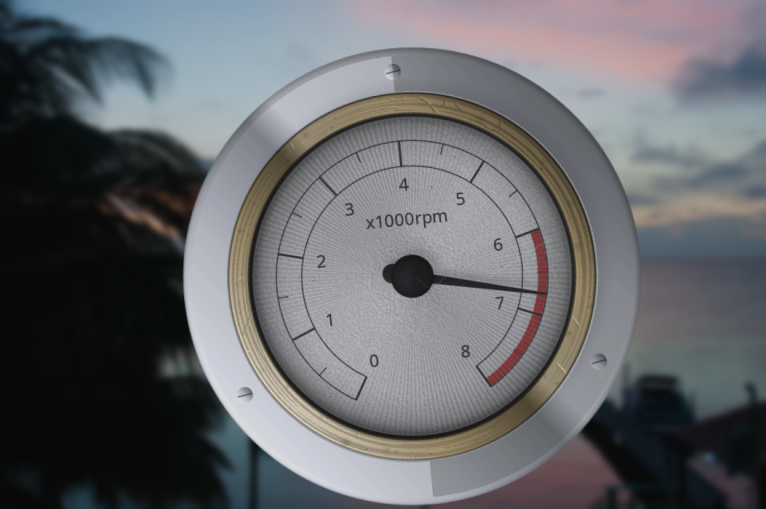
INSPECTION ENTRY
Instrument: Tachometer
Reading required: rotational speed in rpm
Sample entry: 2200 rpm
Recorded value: 6750 rpm
